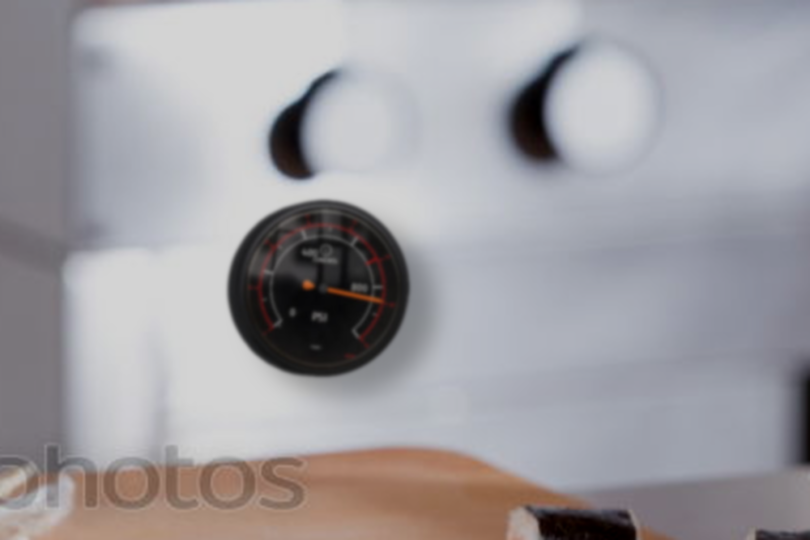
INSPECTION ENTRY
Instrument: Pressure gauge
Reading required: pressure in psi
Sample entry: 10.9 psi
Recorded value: 850 psi
